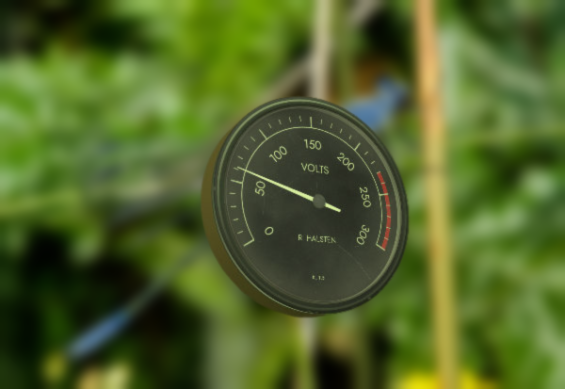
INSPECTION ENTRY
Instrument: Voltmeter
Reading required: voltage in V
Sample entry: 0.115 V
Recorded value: 60 V
